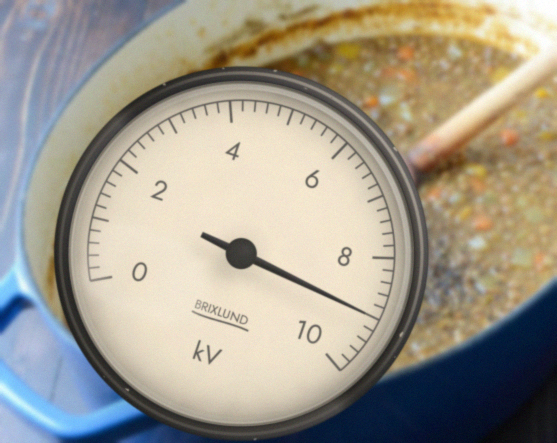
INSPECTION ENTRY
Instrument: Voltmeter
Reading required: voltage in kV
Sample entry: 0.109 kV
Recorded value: 9 kV
